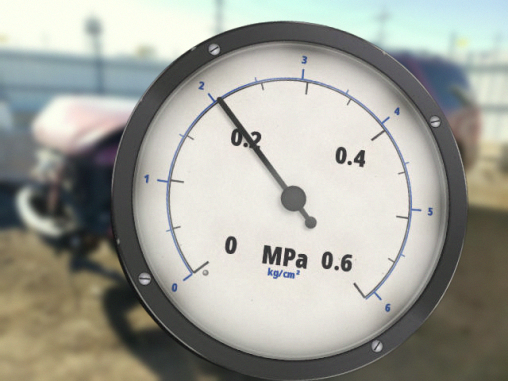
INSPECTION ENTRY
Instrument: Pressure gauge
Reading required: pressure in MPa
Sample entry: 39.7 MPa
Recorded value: 0.2 MPa
